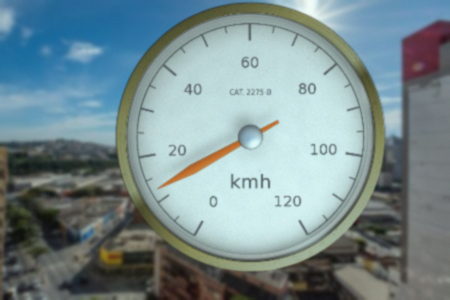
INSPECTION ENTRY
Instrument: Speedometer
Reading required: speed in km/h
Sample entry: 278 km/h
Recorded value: 12.5 km/h
